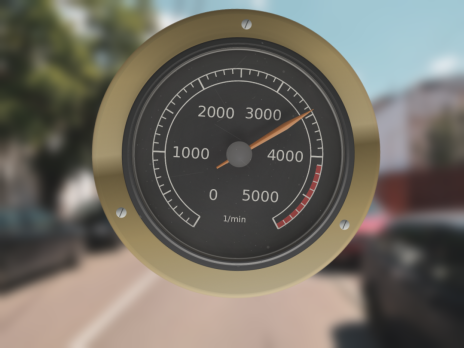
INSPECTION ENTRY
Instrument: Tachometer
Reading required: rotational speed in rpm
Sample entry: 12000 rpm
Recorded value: 3450 rpm
